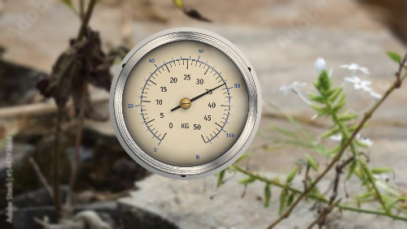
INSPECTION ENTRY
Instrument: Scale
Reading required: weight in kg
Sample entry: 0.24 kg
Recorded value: 35 kg
